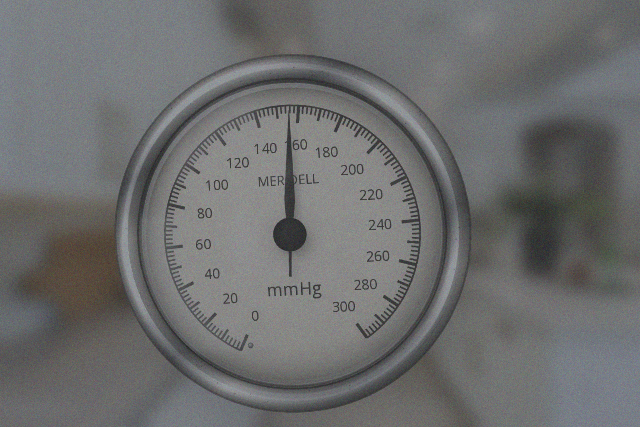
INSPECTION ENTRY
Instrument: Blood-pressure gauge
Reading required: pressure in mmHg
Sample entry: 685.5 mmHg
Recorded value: 156 mmHg
